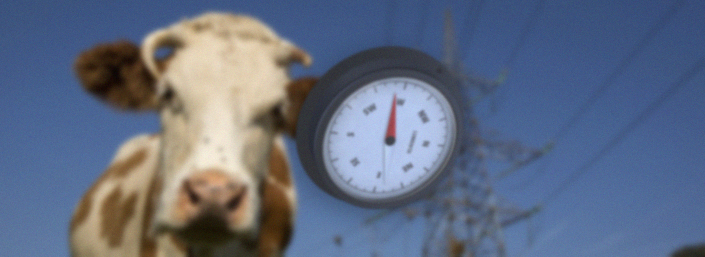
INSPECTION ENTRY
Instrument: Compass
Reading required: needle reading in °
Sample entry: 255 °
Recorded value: 260 °
